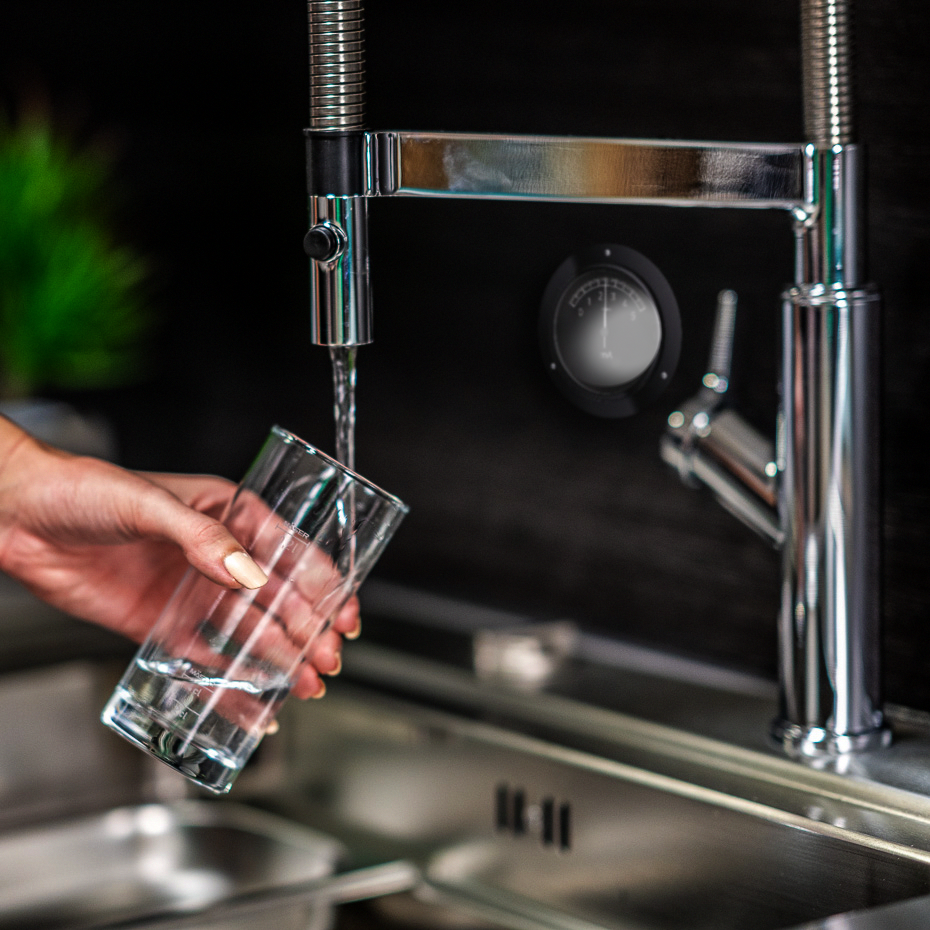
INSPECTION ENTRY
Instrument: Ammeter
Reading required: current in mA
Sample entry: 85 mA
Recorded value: 2.5 mA
